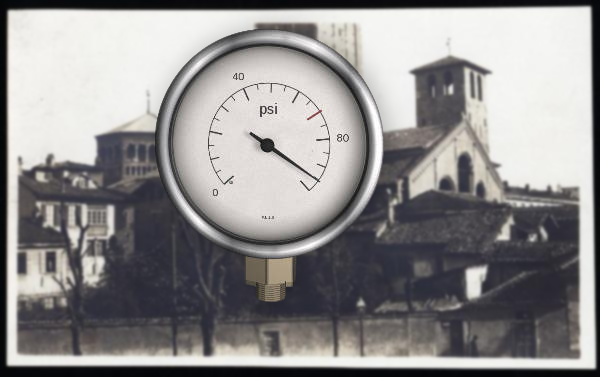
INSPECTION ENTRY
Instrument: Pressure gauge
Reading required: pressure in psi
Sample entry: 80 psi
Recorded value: 95 psi
